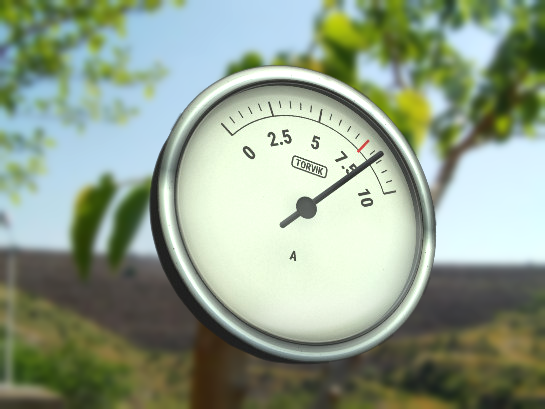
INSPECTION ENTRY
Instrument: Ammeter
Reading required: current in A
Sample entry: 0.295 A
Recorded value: 8.25 A
